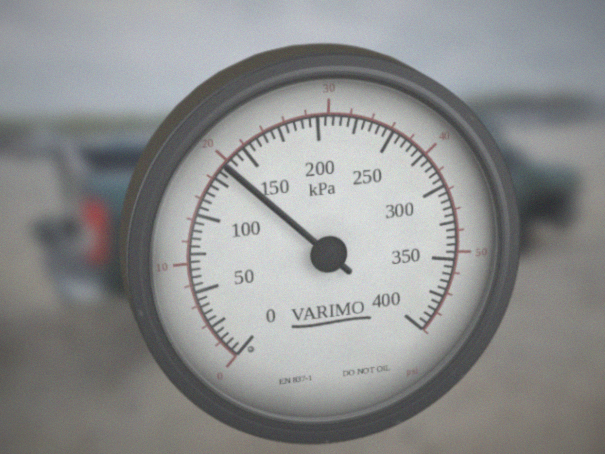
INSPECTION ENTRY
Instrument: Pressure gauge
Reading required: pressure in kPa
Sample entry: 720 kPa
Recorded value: 135 kPa
